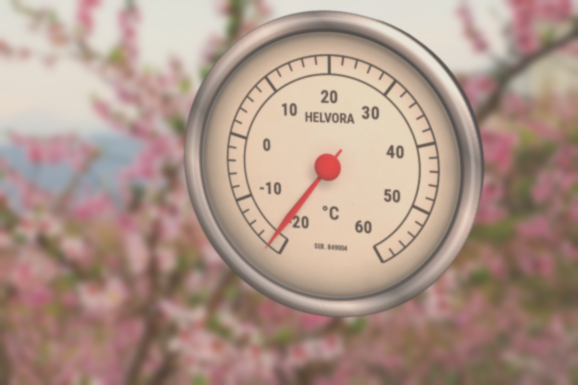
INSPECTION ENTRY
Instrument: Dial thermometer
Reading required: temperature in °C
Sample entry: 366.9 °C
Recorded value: -18 °C
